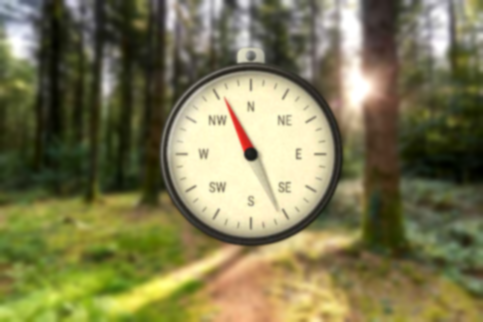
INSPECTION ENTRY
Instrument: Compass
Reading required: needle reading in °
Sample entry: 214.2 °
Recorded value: 335 °
